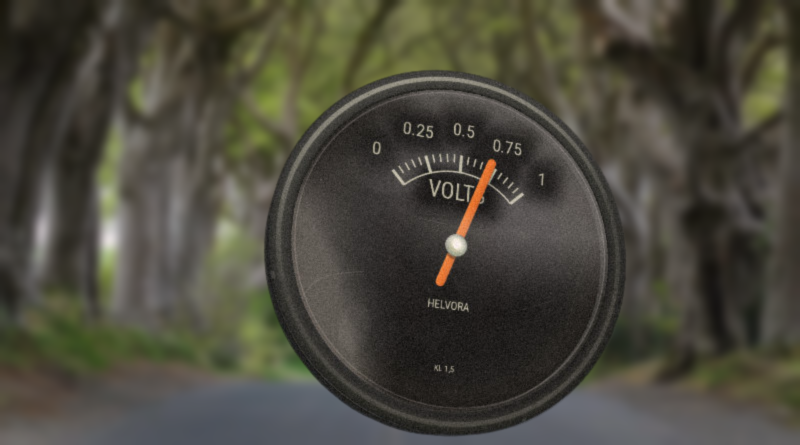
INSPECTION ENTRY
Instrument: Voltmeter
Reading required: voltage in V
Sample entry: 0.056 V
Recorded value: 0.7 V
